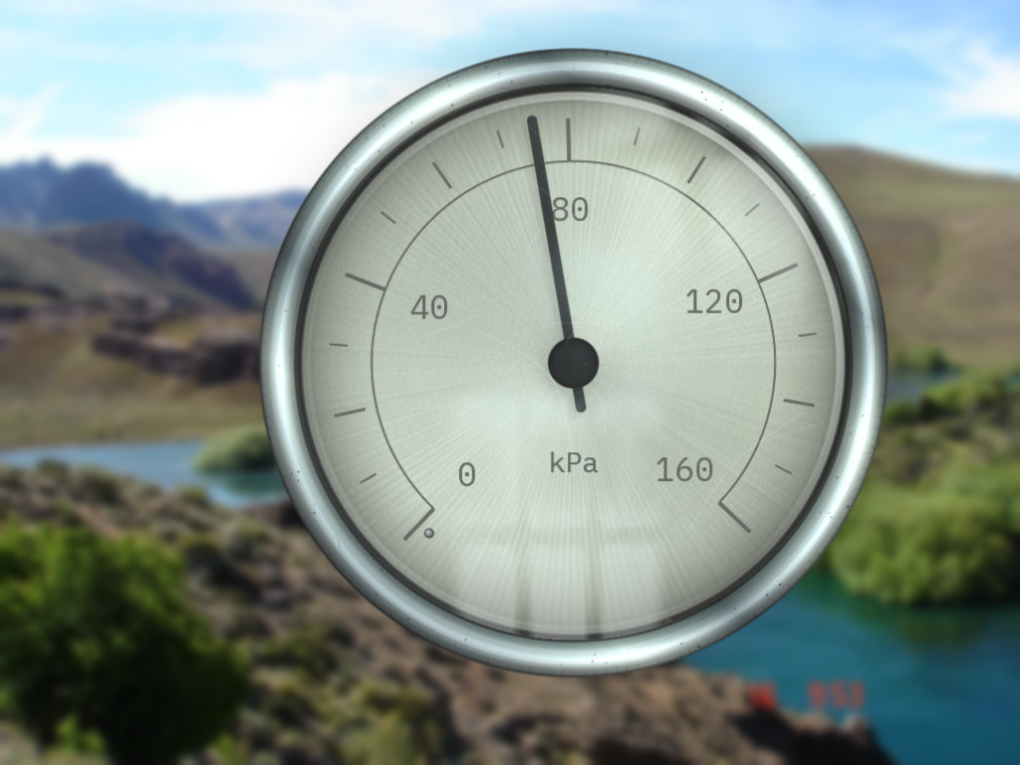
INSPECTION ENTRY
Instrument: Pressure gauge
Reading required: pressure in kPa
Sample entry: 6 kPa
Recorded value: 75 kPa
